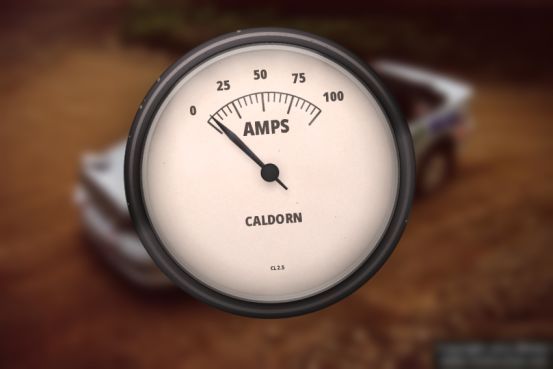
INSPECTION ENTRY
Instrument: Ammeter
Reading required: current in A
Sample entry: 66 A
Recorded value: 5 A
